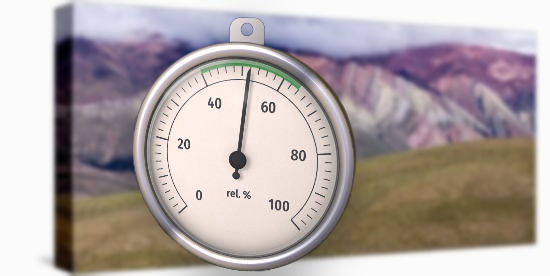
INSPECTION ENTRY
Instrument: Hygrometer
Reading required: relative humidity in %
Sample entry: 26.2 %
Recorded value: 52 %
